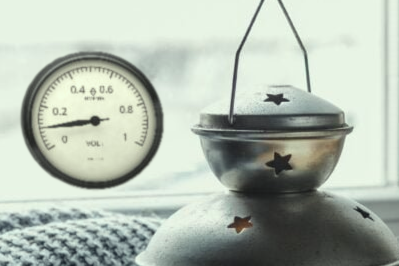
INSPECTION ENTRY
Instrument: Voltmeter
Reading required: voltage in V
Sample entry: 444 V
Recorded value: 0.1 V
